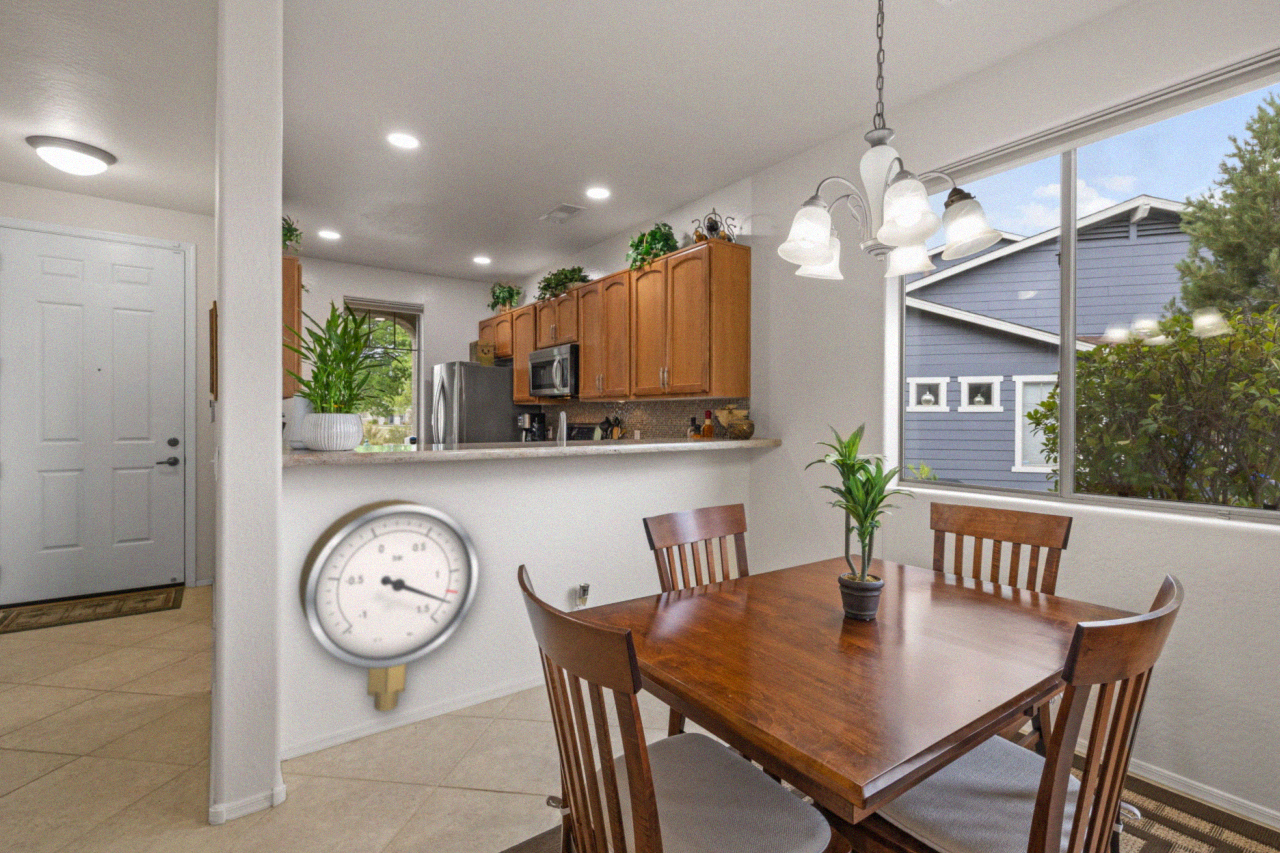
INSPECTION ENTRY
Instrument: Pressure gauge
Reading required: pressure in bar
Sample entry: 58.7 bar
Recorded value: 1.3 bar
